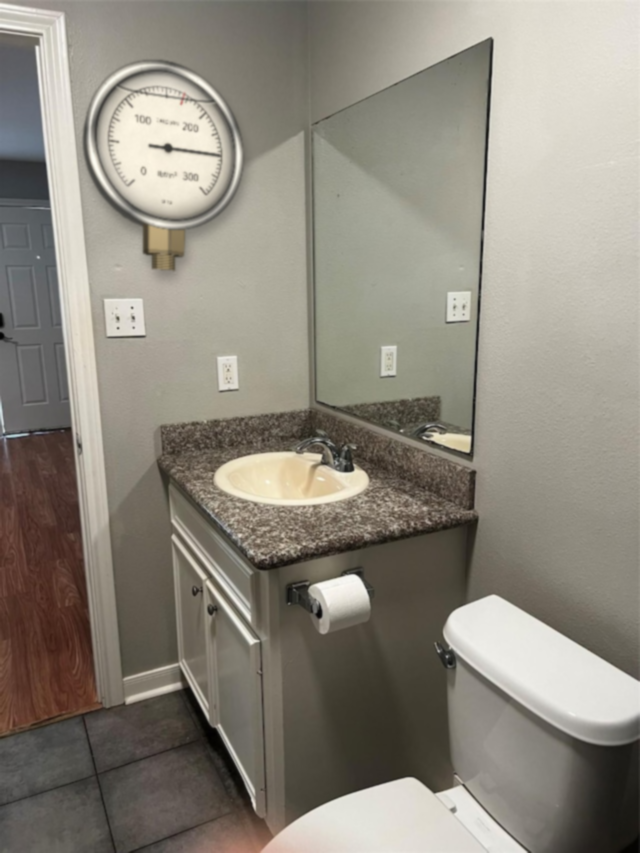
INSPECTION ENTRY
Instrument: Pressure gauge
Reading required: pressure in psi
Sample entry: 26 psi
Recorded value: 250 psi
